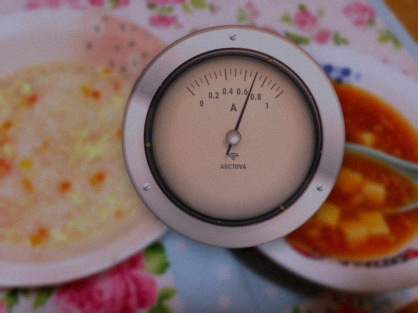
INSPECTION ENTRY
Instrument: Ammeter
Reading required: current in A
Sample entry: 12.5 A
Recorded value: 0.7 A
